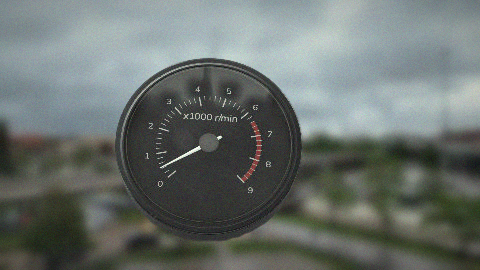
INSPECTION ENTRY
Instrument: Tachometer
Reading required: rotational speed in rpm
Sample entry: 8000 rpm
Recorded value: 400 rpm
